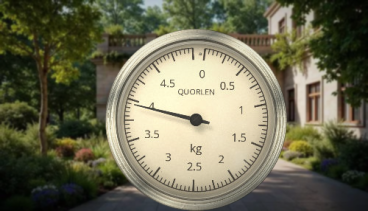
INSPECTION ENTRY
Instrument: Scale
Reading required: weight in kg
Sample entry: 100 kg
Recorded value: 3.95 kg
